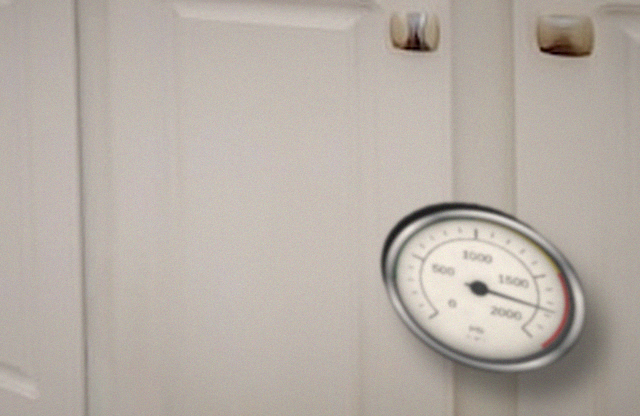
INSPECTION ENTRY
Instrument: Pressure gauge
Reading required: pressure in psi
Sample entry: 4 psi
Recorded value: 1750 psi
